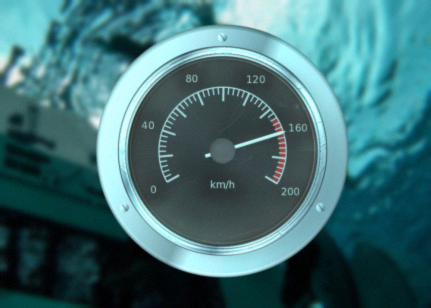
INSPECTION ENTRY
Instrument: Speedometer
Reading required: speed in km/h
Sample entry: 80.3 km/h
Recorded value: 160 km/h
